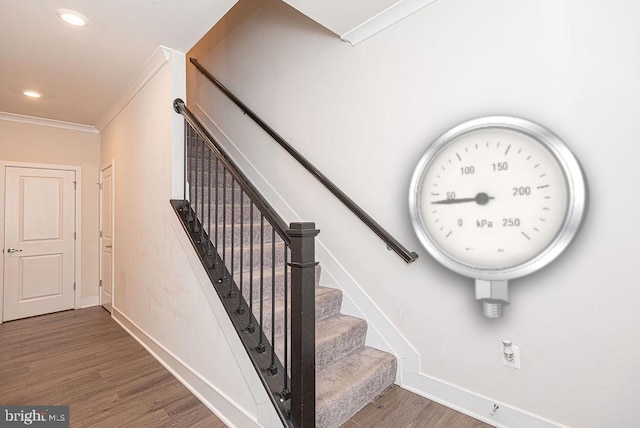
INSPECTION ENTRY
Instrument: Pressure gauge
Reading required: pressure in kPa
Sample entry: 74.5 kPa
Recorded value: 40 kPa
